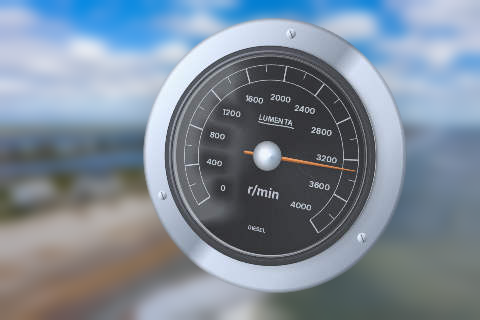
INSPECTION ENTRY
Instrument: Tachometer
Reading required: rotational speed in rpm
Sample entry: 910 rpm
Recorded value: 3300 rpm
